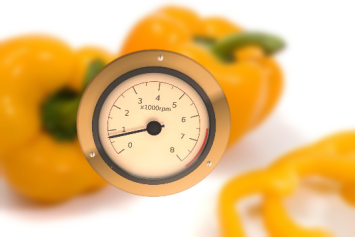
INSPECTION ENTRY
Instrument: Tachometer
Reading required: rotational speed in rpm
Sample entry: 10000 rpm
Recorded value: 750 rpm
